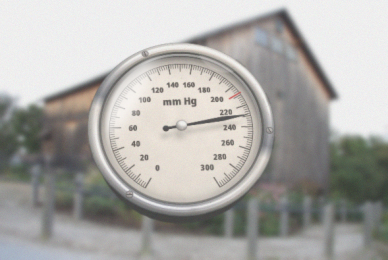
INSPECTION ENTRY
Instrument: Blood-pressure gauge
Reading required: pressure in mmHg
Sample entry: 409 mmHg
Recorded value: 230 mmHg
